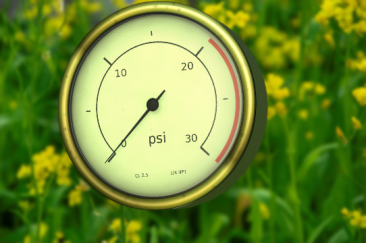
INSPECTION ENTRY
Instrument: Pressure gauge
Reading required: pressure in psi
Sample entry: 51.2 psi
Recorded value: 0 psi
